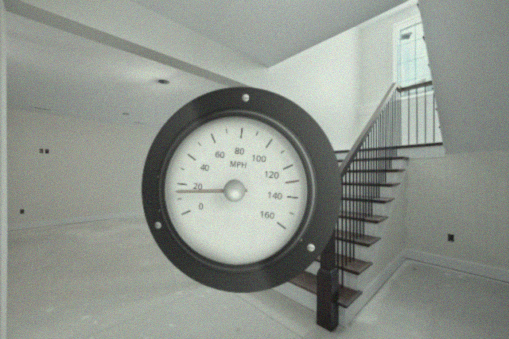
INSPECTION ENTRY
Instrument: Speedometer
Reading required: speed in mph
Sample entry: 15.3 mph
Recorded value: 15 mph
